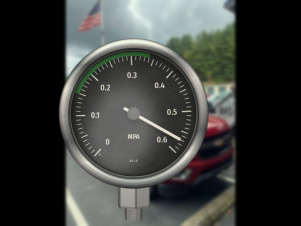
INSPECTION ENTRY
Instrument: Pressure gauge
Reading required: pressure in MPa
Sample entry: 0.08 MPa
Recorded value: 0.57 MPa
